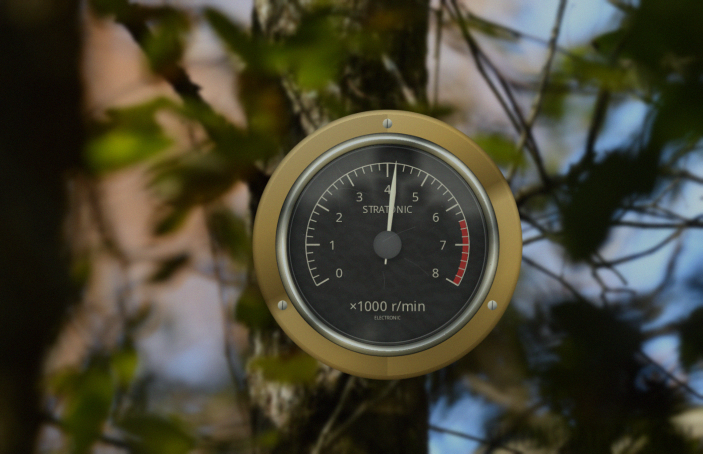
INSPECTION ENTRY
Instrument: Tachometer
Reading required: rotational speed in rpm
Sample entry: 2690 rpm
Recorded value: 4200 rpm
